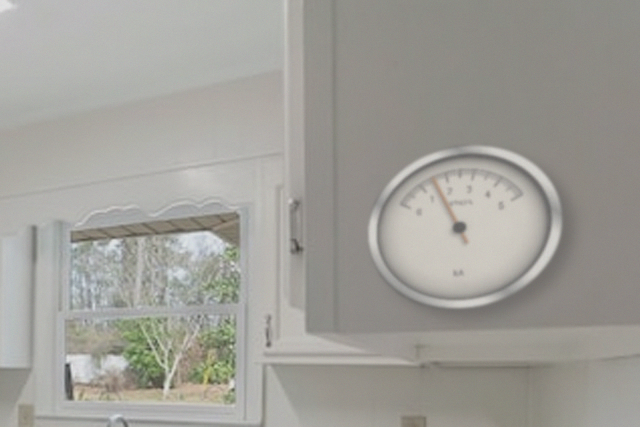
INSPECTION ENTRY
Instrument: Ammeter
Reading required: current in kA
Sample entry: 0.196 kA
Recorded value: 1.5 kA
